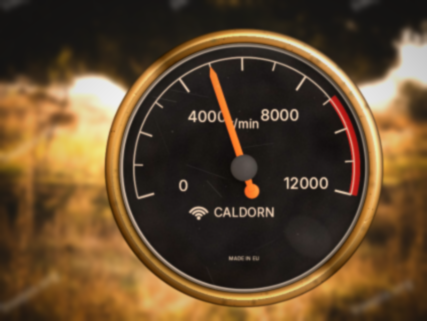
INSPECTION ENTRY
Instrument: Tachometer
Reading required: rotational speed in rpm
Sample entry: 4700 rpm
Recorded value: 5000 rpm
